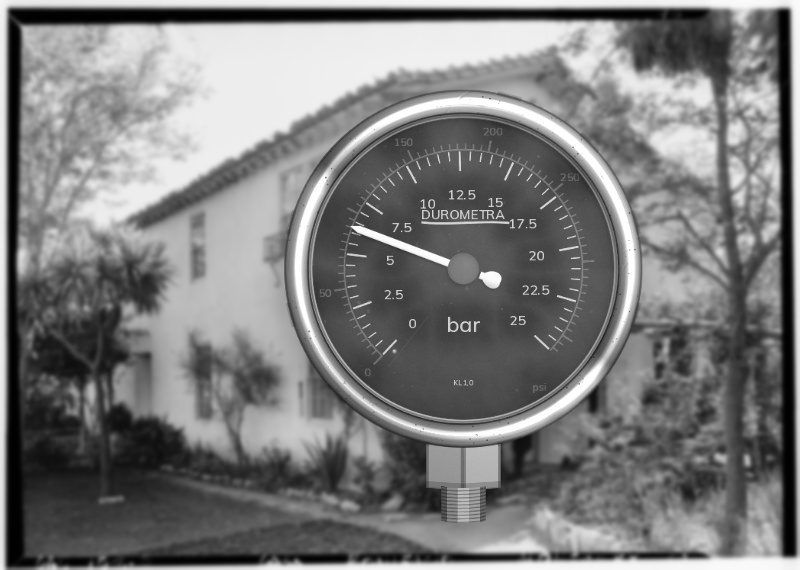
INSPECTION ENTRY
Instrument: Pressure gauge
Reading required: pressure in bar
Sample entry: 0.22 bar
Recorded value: 6.25 bar
